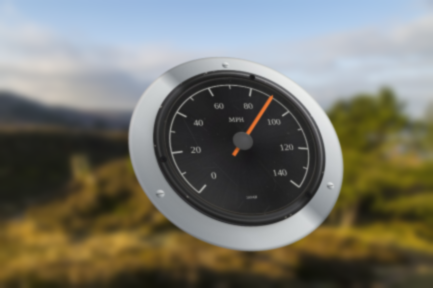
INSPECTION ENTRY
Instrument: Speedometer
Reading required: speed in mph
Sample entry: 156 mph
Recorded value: 90 mph
